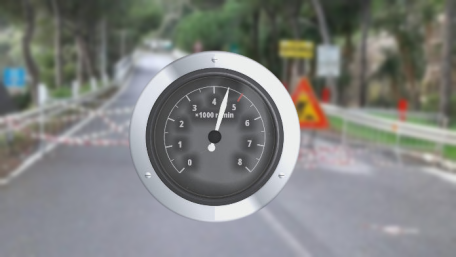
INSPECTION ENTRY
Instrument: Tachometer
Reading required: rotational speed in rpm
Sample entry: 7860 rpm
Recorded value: 4500 rpm
